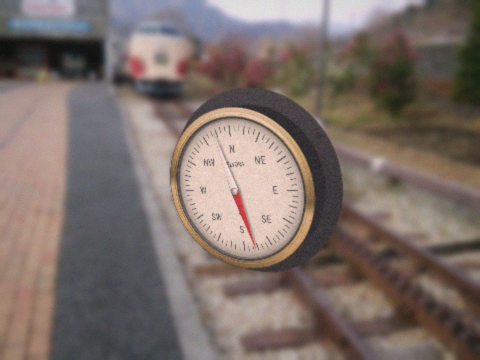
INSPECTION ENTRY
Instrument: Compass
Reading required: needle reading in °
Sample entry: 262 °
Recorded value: 165 °
